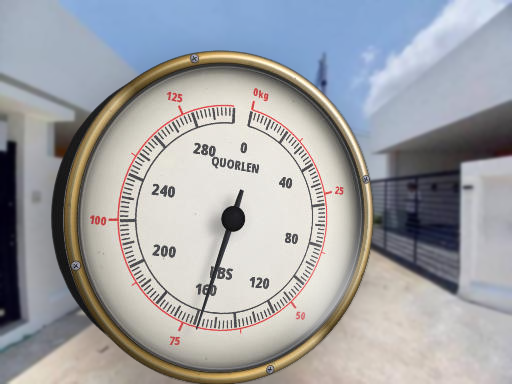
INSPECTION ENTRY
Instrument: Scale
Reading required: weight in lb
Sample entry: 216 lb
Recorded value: 160 lb
